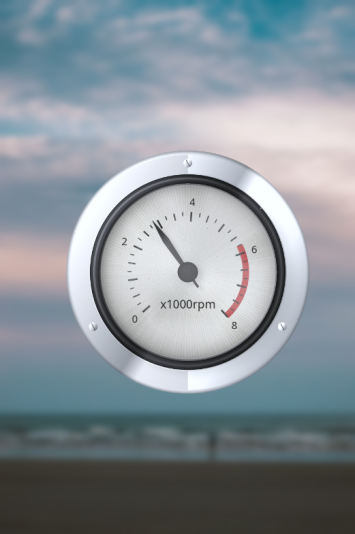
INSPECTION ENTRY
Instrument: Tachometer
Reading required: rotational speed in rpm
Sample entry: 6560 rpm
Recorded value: 2875 rpm
